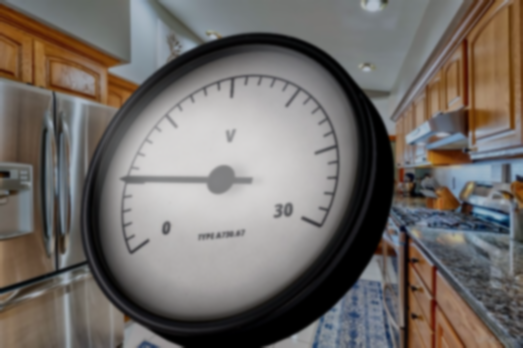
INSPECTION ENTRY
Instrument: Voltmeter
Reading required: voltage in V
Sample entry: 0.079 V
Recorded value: 5 V
